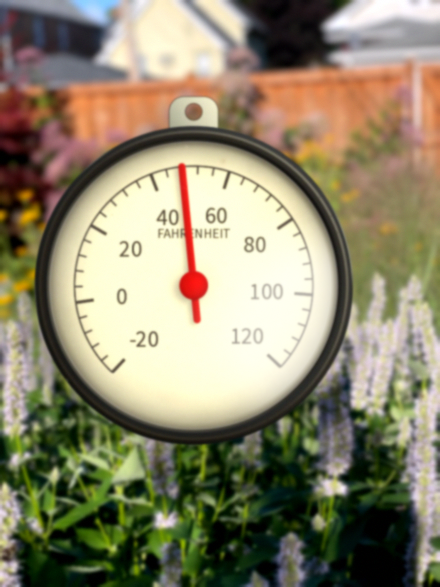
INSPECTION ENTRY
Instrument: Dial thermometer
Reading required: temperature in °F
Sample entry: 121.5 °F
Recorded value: 48 °F
